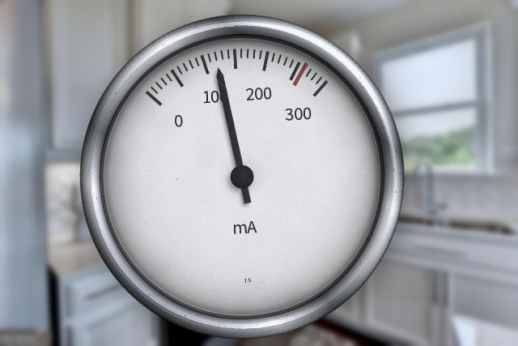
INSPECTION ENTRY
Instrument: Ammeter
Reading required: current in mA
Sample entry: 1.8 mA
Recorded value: 120 mA
